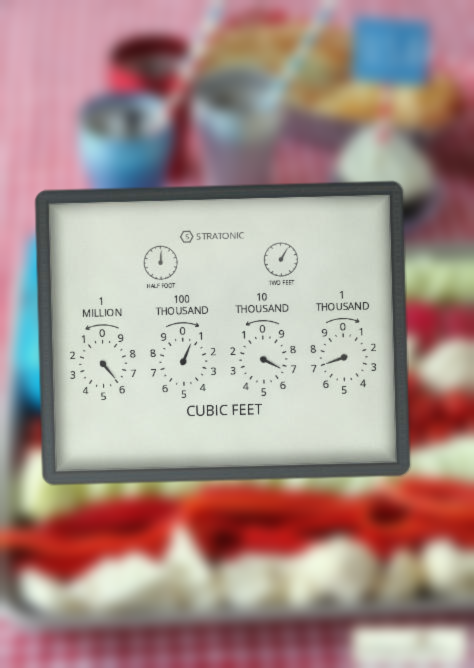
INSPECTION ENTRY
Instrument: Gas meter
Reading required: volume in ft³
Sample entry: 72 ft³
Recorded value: 606700 ft³
